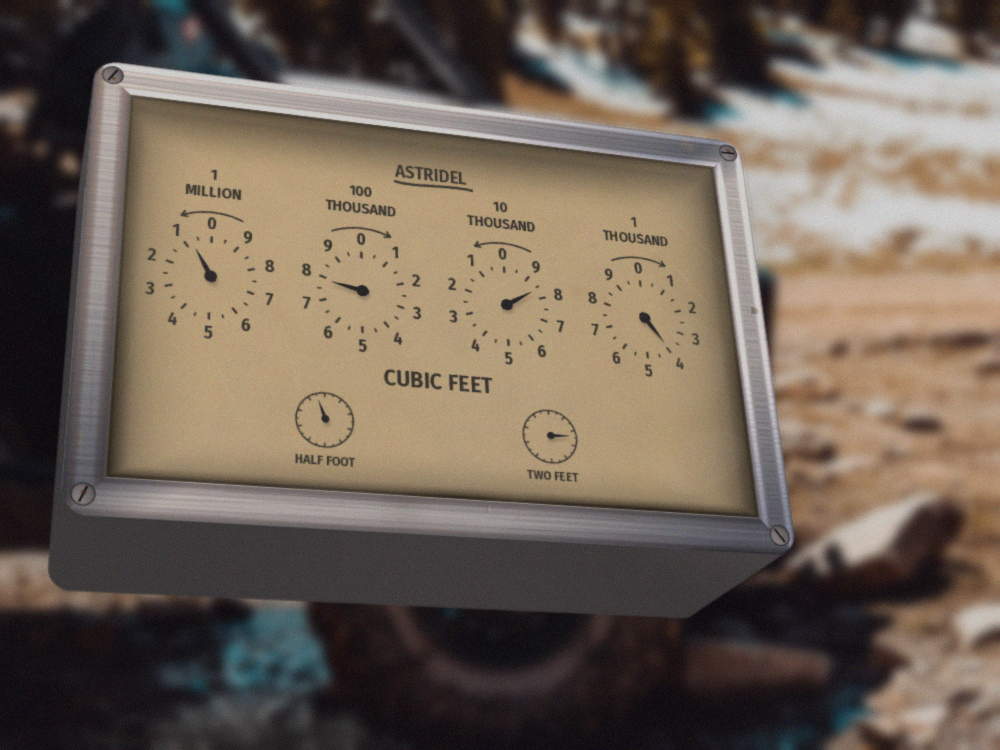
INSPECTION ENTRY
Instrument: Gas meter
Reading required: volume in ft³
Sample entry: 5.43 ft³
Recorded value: 78400 ft³
